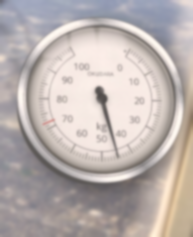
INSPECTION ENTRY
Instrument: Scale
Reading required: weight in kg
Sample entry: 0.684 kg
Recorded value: 45 kg
